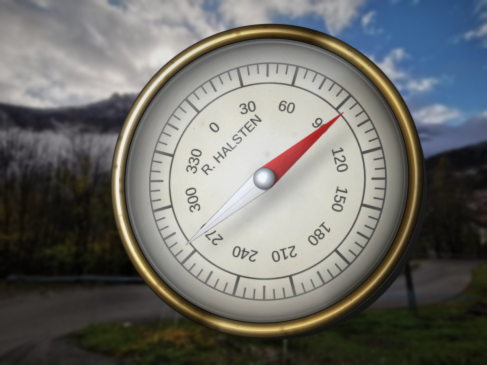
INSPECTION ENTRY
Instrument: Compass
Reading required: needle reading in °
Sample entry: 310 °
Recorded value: 95 °
